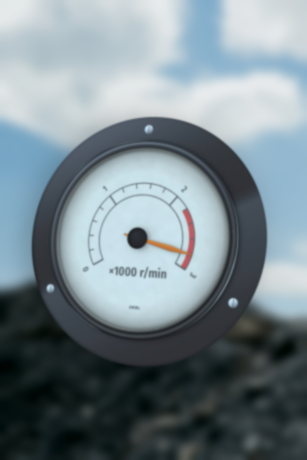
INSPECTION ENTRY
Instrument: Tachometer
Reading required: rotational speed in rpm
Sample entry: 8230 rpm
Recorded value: 2800 rpm
